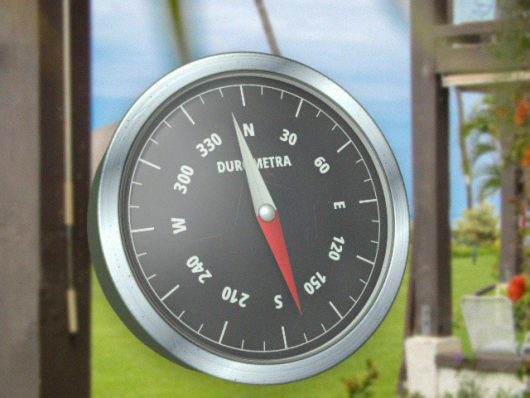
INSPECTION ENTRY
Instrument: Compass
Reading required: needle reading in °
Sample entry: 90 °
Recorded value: 170 °
